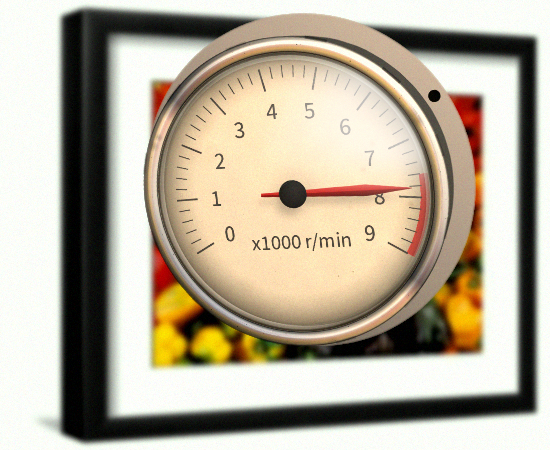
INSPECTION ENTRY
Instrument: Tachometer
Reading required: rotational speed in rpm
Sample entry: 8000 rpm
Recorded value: 7800 rpm
